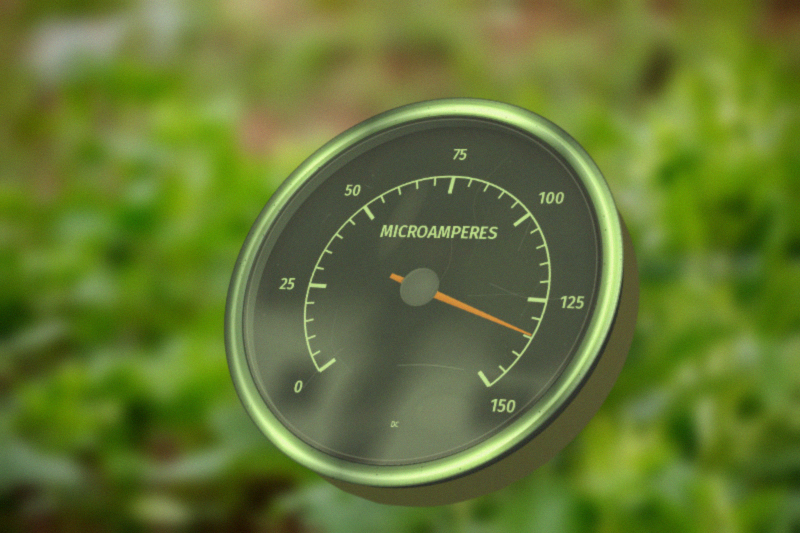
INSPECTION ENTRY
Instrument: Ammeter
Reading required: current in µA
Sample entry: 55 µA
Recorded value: 135 µA
